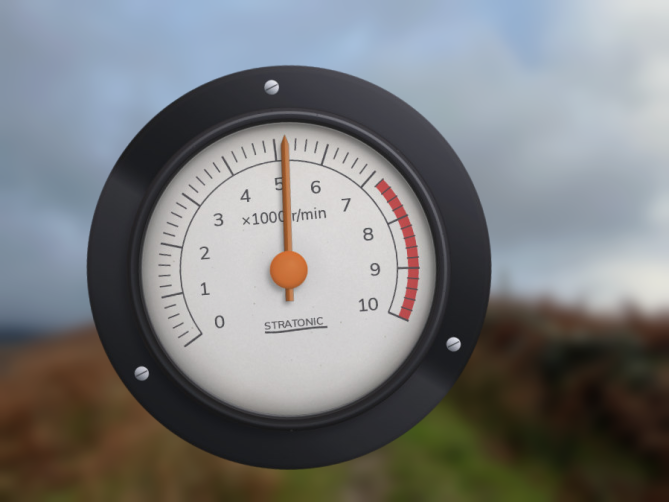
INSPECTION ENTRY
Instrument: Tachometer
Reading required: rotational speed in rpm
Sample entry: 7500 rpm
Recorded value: 5200 rpm
